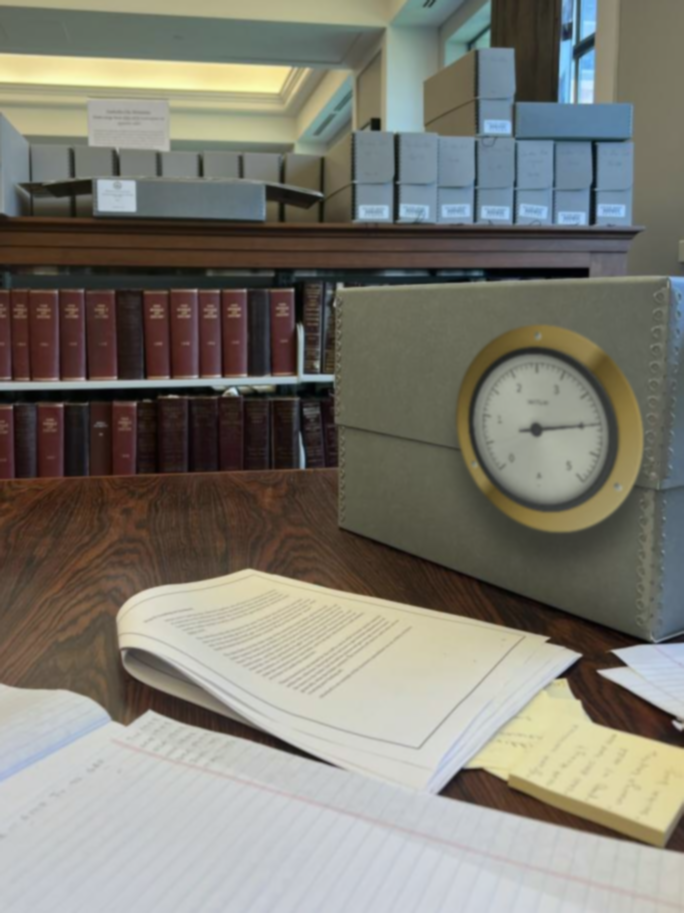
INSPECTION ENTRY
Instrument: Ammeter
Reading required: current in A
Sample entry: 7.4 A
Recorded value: 4 A
